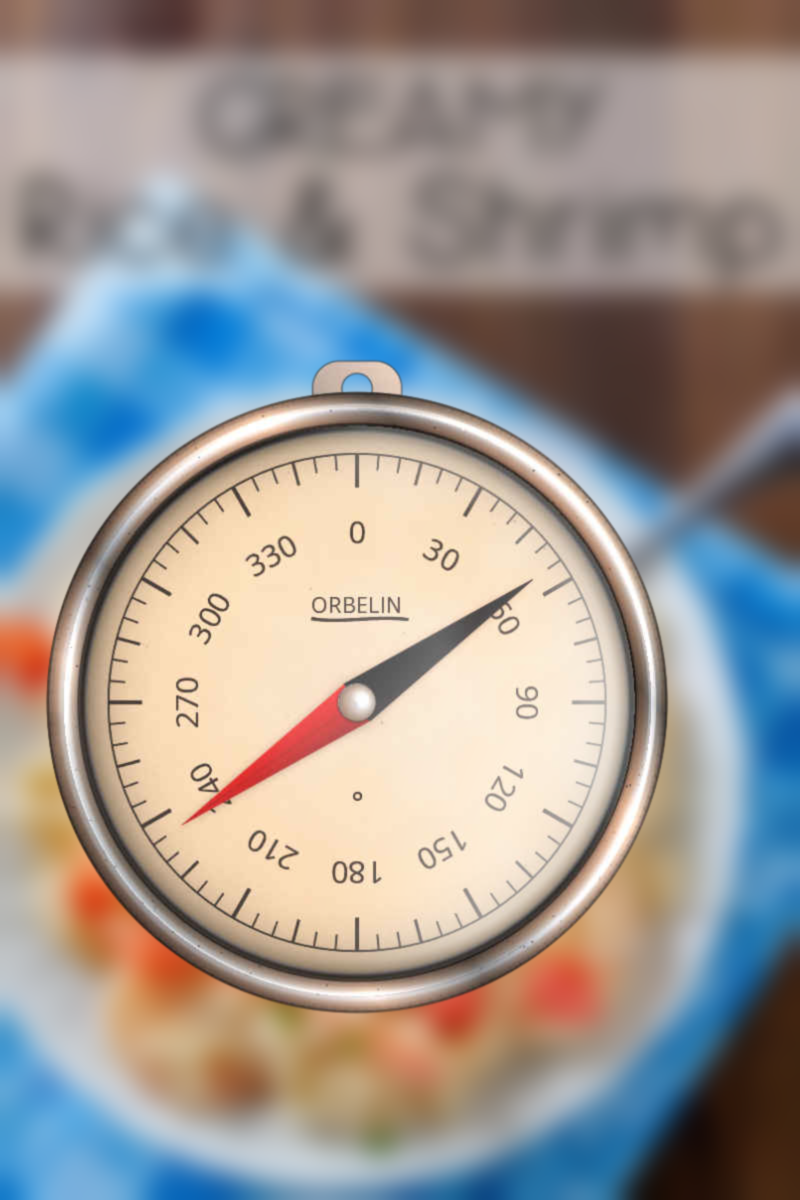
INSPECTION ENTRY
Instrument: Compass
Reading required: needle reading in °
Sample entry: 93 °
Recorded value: 235 °
